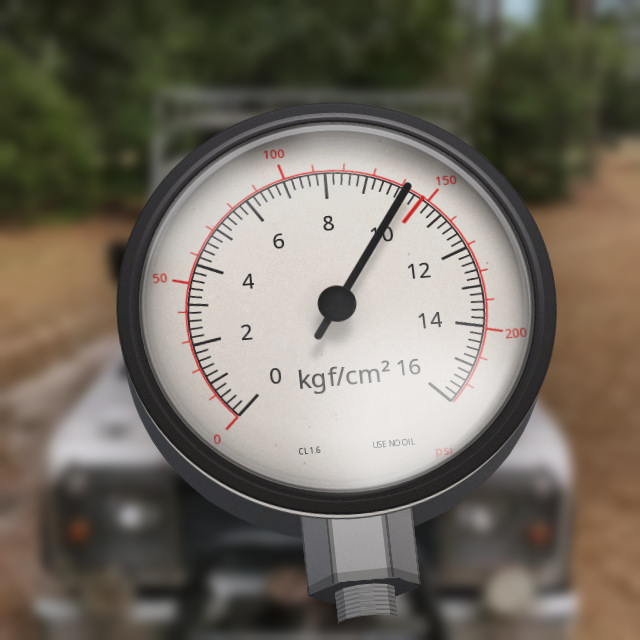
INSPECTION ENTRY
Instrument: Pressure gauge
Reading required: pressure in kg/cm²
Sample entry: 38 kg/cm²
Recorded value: 10 kg/cm²
